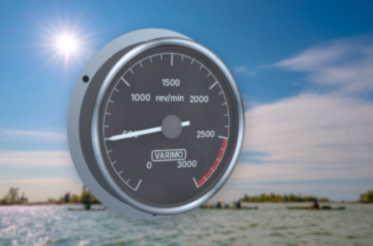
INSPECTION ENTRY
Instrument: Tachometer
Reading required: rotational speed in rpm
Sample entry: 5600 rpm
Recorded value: 500 rpm
